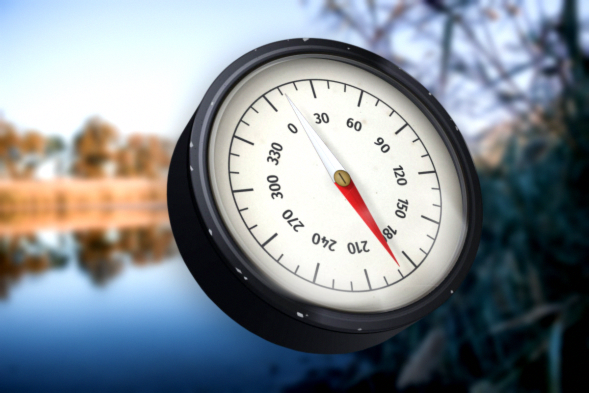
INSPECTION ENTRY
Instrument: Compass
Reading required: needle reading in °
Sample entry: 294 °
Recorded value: 190 °
